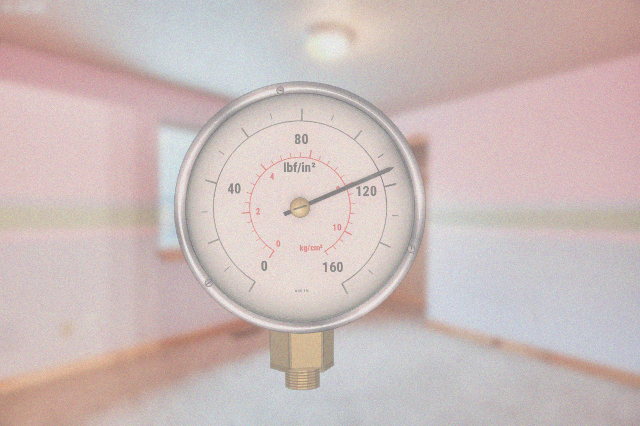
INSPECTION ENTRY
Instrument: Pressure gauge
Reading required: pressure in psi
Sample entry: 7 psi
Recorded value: 115 psi
